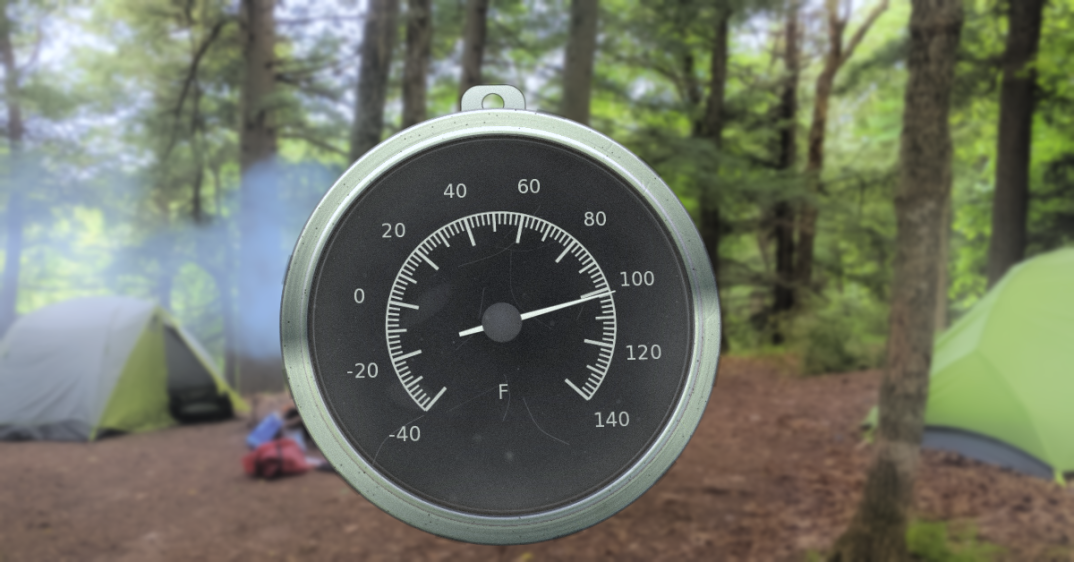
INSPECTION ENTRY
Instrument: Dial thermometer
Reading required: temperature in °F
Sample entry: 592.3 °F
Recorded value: 102 °F
